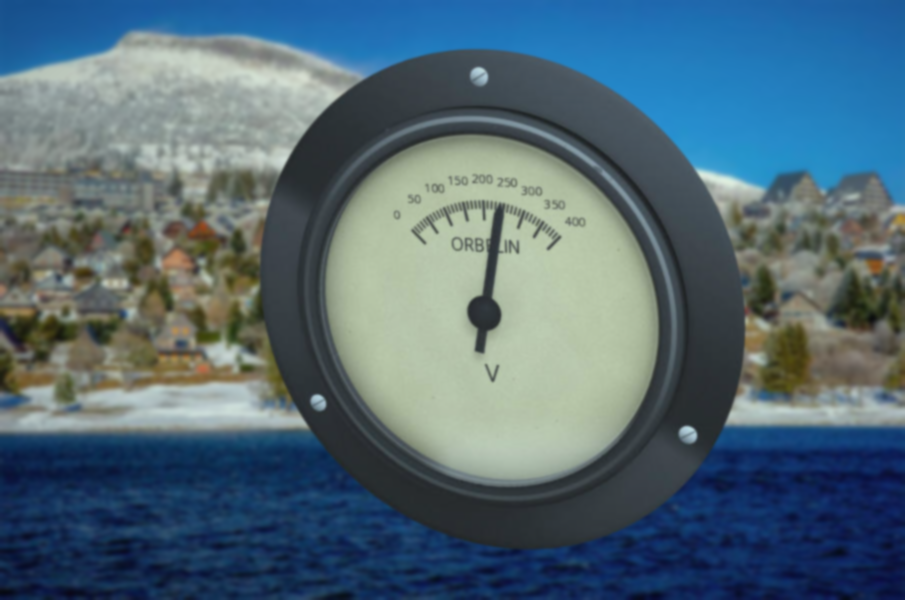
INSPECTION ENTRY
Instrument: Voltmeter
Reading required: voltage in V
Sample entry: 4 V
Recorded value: 250 V
